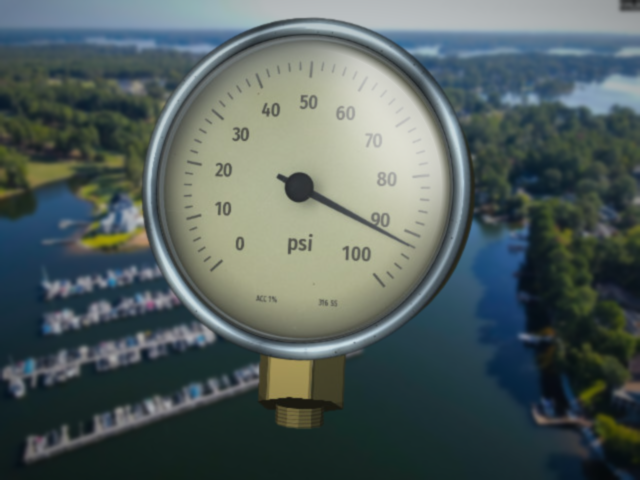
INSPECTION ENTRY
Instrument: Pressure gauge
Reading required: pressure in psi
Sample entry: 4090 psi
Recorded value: 92 psi
